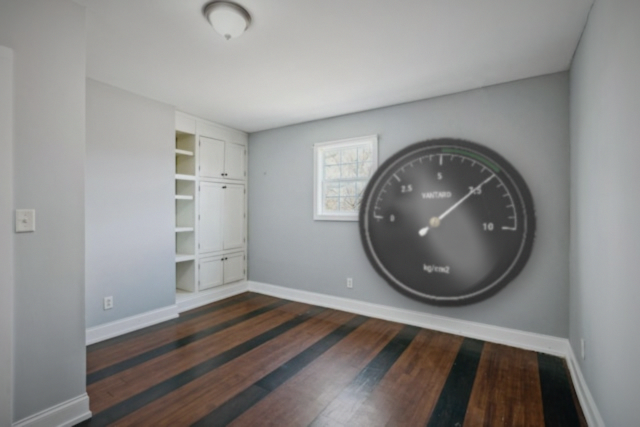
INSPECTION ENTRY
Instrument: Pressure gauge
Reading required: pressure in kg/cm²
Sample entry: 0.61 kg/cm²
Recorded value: 7.5 kg/cm²
